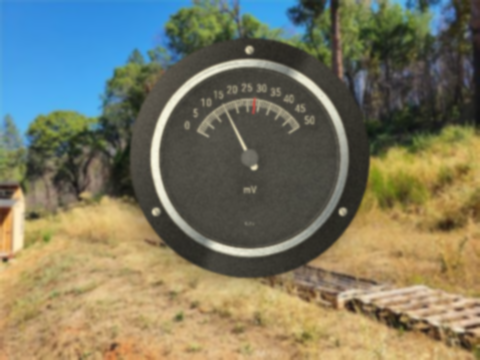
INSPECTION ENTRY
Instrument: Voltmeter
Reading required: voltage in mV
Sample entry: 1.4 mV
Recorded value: 15 mV
